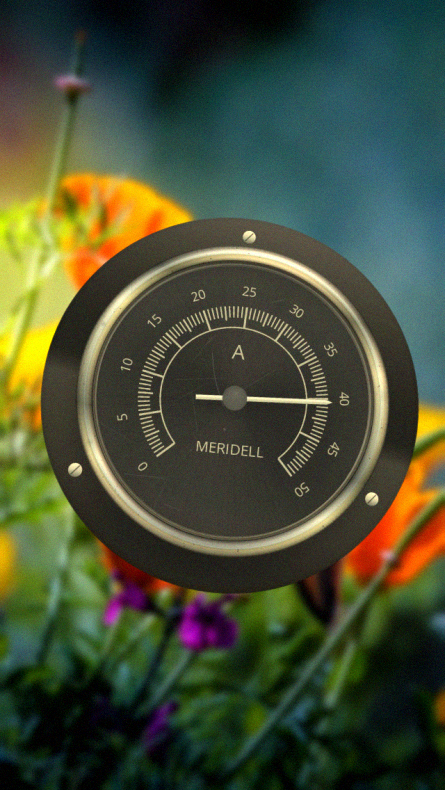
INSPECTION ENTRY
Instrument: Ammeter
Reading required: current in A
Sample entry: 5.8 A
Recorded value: 40.5 A
